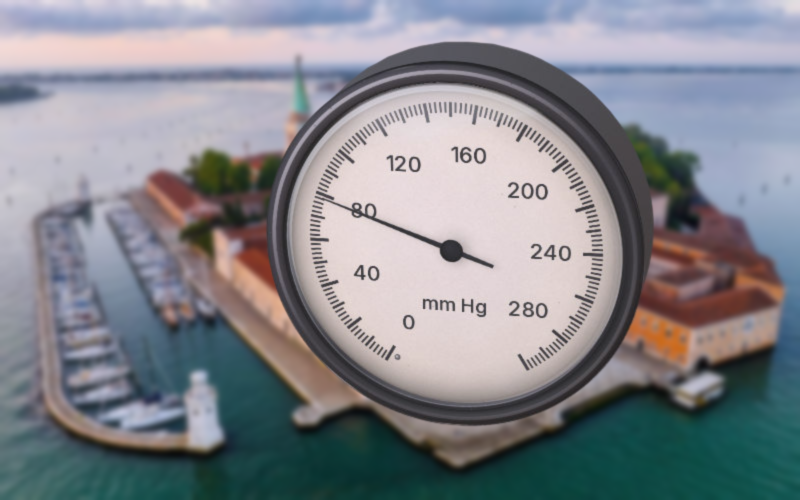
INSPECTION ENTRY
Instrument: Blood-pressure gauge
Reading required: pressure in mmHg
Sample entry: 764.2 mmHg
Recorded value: 80 mmHg
